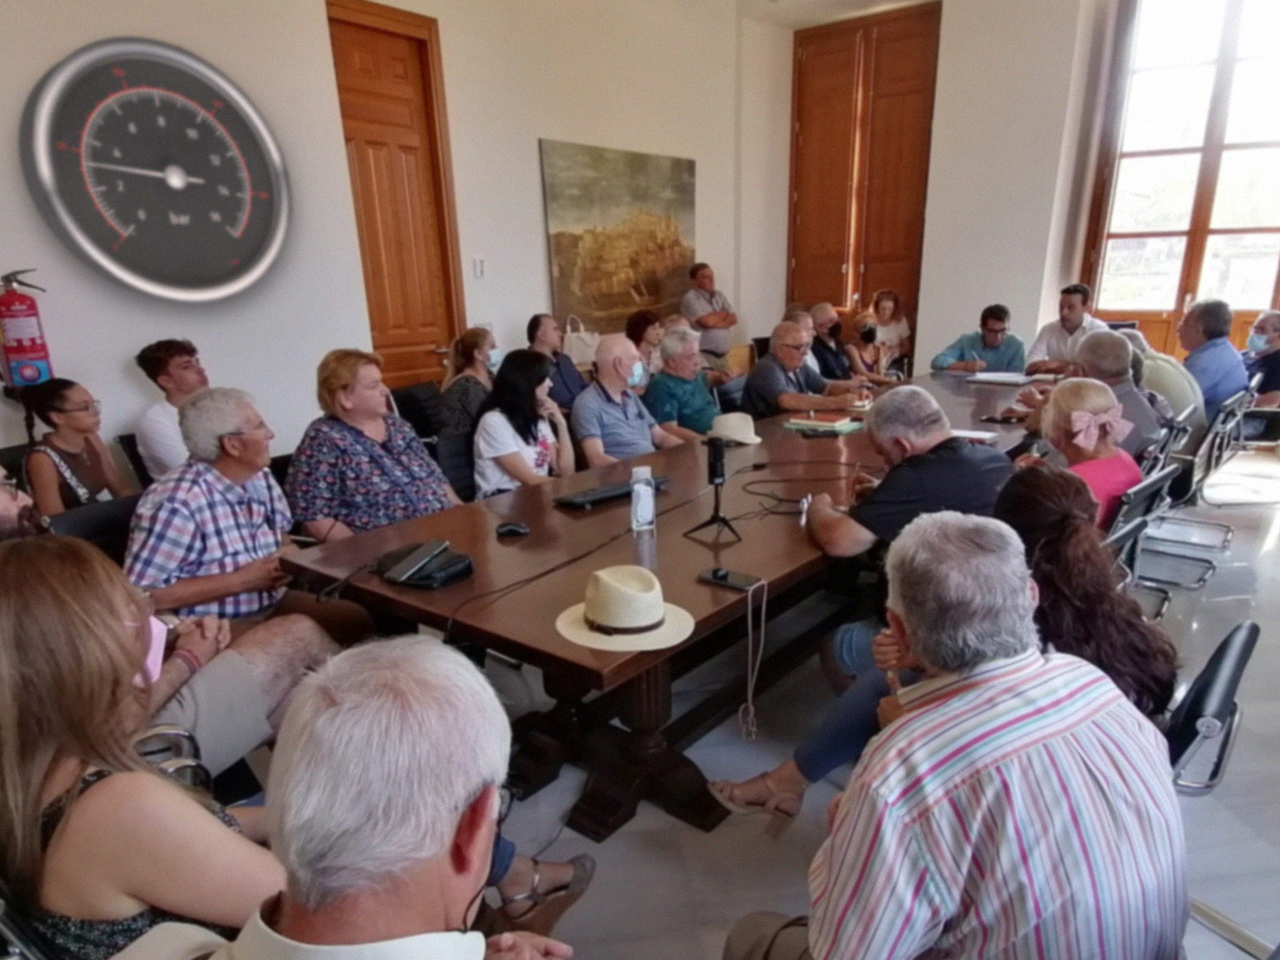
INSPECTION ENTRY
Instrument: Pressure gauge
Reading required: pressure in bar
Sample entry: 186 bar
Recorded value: 3 bar
